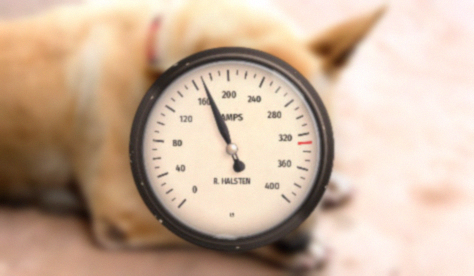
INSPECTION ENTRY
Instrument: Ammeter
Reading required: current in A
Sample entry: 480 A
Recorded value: 170 A
